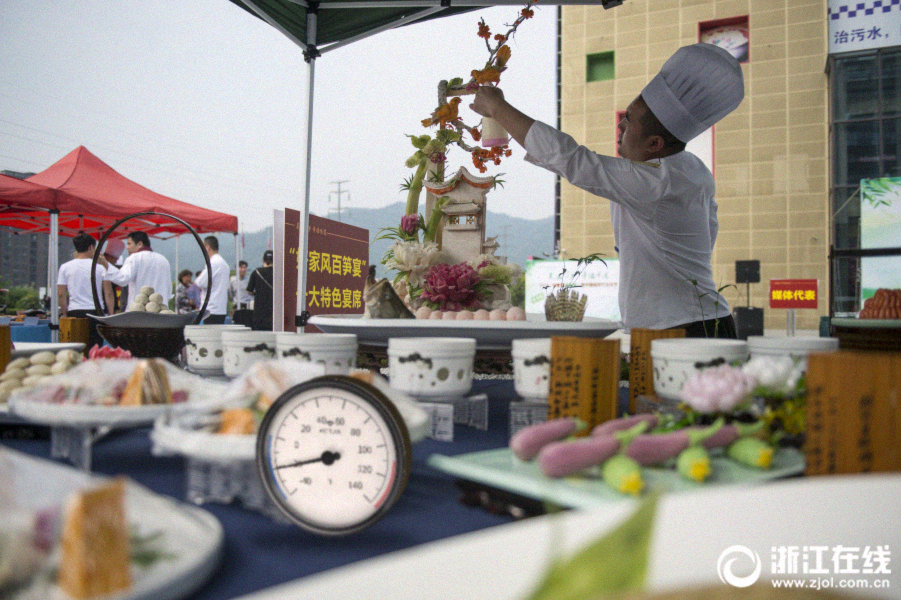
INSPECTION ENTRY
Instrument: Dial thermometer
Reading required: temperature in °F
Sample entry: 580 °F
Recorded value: -20 °F
